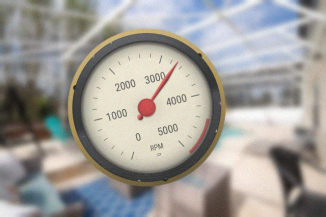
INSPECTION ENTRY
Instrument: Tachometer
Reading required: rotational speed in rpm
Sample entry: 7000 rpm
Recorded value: 3300 rpm
